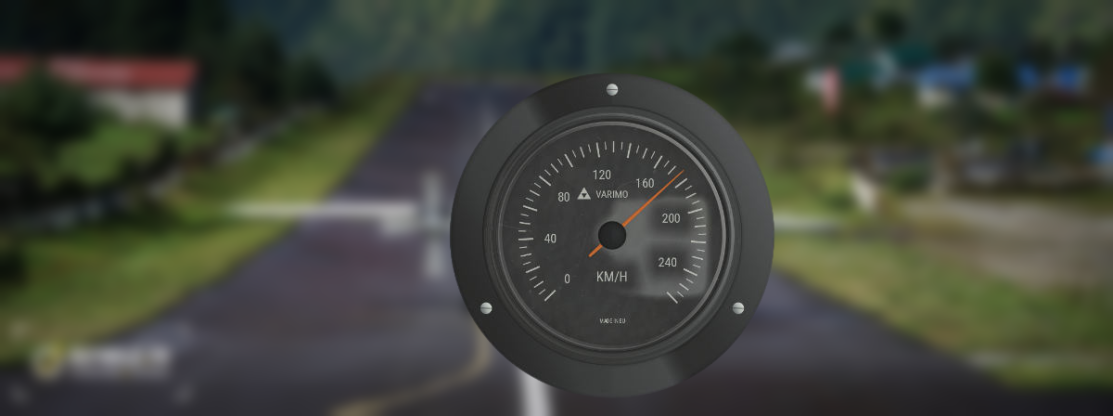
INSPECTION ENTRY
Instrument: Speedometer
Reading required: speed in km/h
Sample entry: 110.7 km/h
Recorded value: 175 km/h
